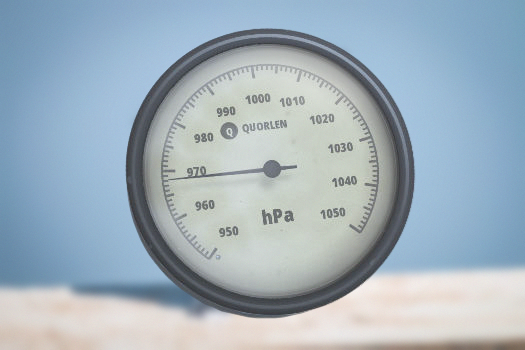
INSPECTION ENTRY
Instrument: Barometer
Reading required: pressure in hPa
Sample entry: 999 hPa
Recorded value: 968 hPa
